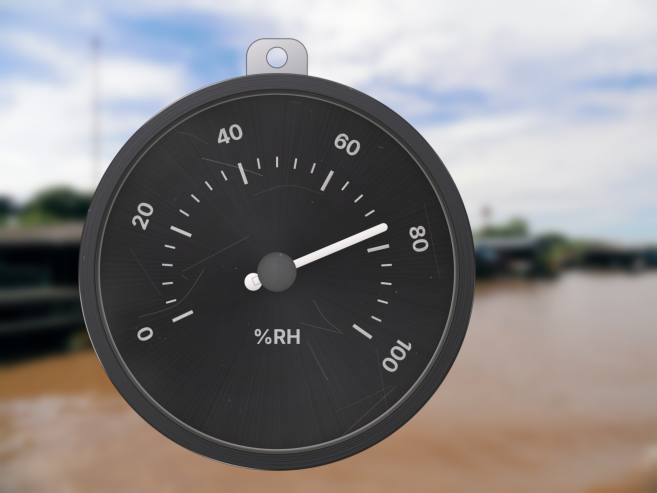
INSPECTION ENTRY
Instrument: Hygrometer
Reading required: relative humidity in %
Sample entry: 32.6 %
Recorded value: 76 %
